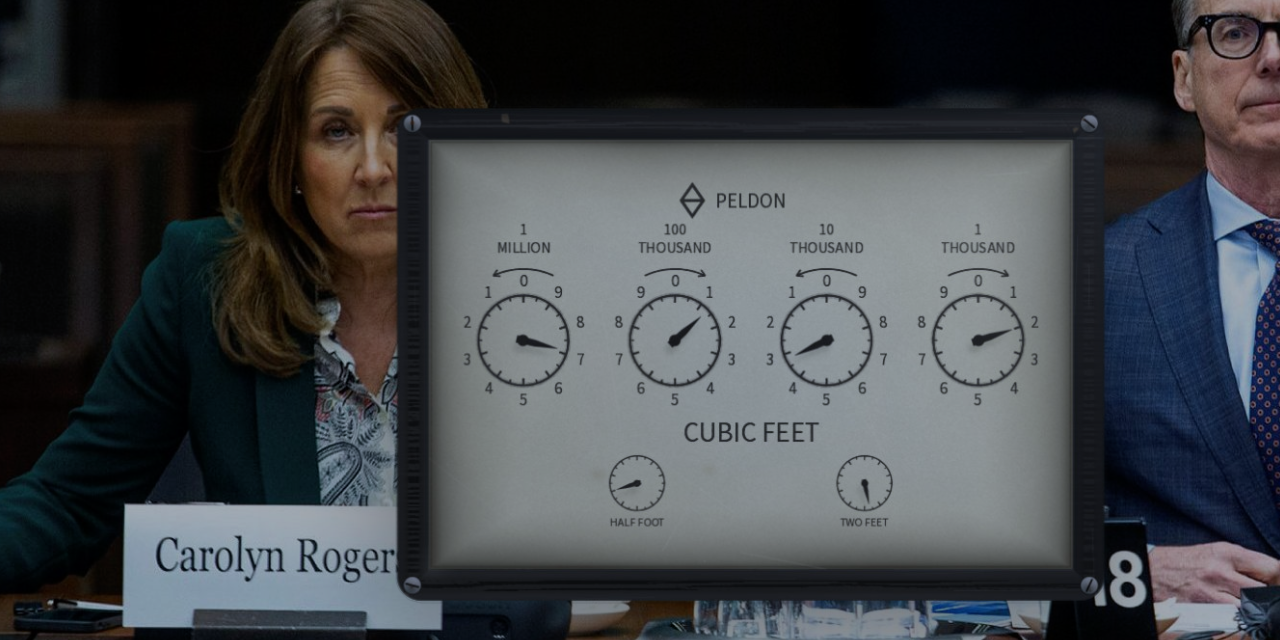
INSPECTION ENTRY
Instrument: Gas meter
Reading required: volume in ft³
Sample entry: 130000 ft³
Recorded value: 713200 ft³
